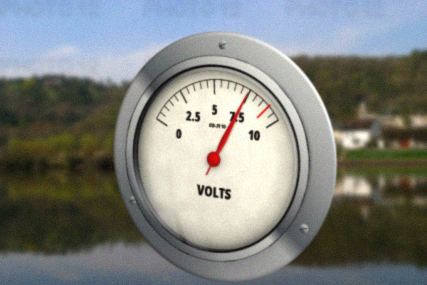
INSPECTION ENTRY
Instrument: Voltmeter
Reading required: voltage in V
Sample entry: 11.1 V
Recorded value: 7.5 V
